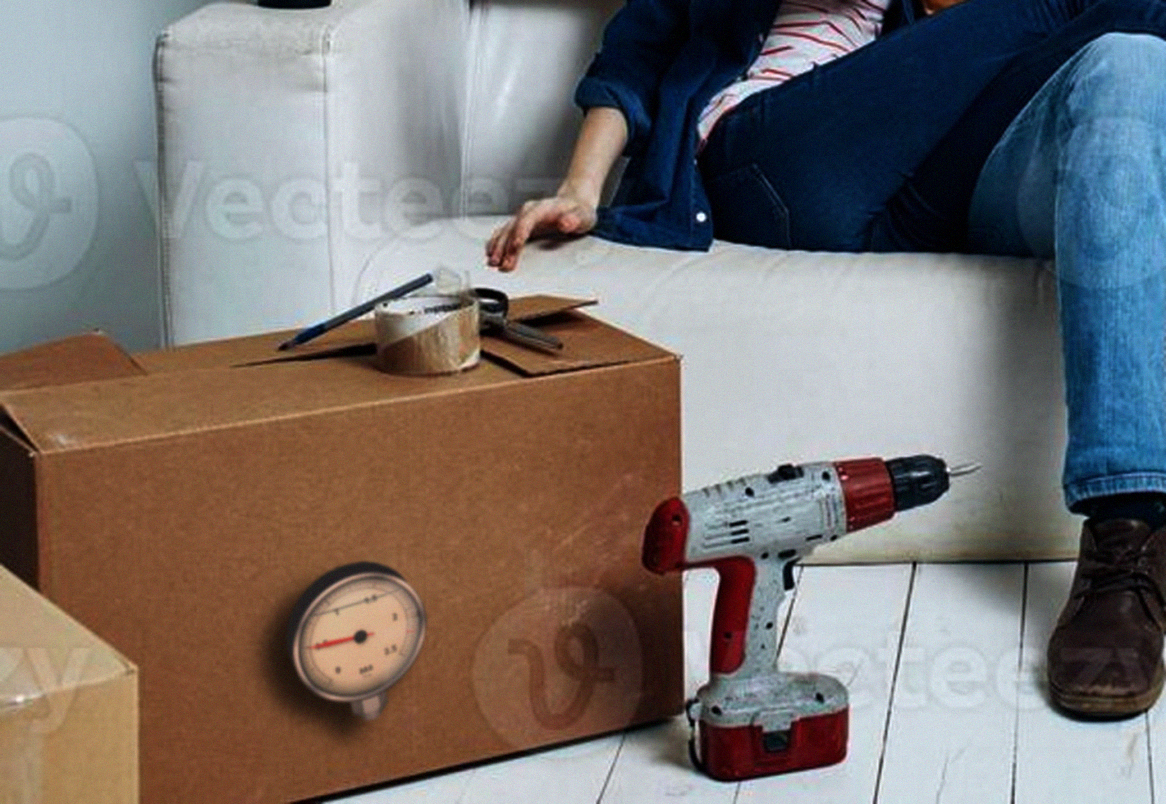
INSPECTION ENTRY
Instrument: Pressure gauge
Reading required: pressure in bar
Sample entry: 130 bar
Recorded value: 0.5 bar
